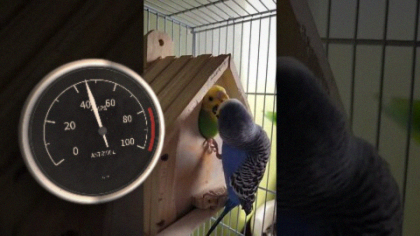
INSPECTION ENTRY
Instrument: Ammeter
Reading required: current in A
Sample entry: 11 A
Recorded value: 45 A
